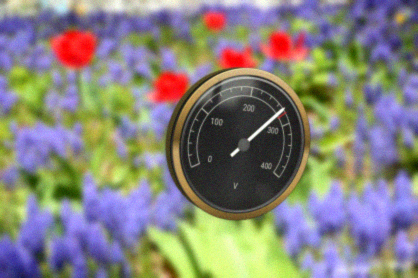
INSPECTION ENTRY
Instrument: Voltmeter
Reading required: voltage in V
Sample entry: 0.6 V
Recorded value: 270 V
